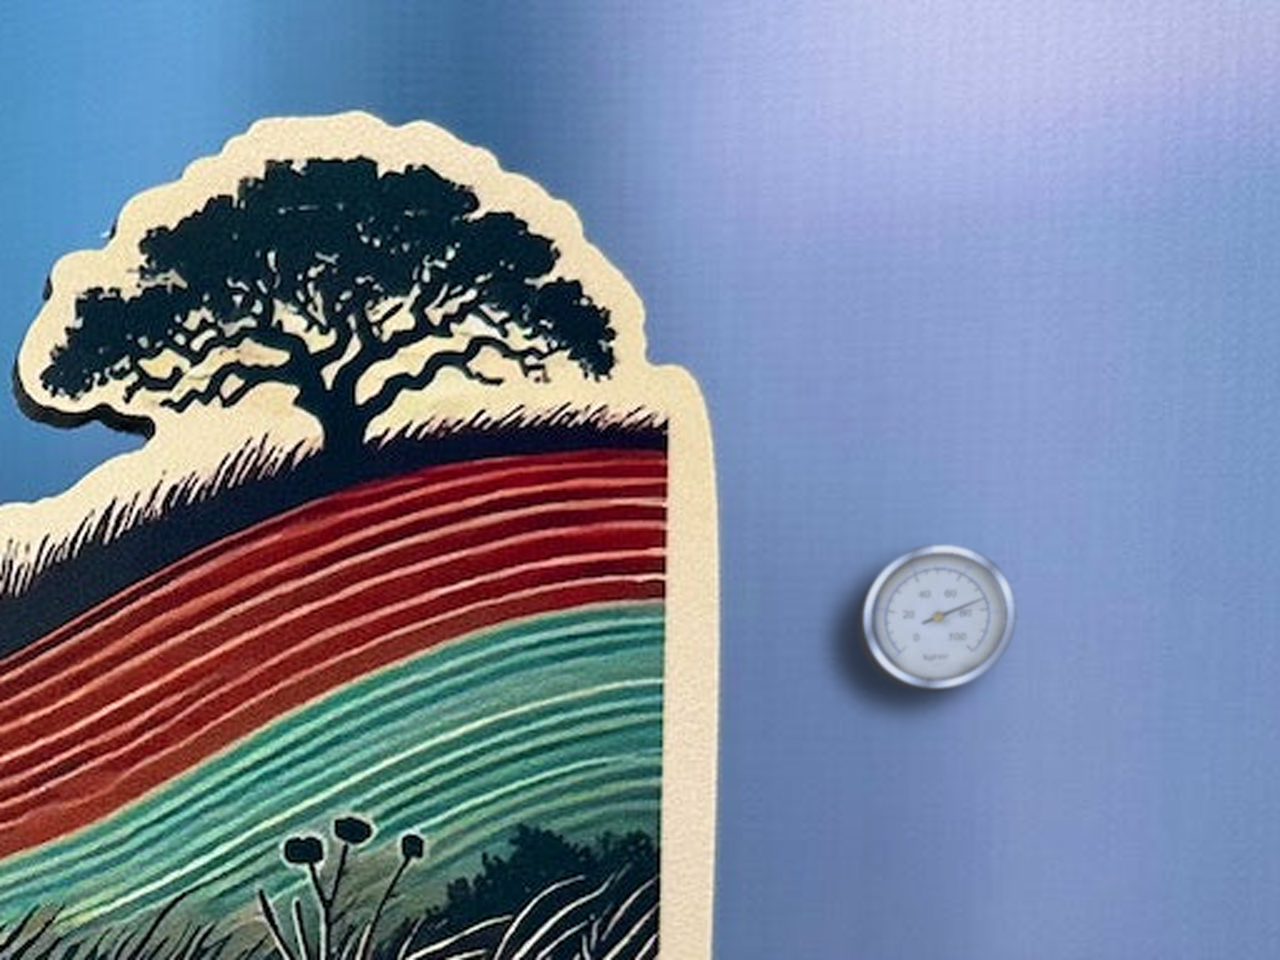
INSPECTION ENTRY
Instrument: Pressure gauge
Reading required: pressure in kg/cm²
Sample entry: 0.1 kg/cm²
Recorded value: 75 kg/cm²
